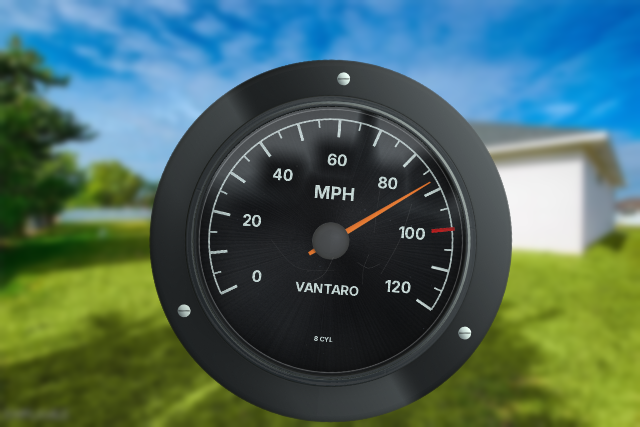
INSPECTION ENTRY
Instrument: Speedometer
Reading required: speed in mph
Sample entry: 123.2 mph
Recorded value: 87.5 mph
